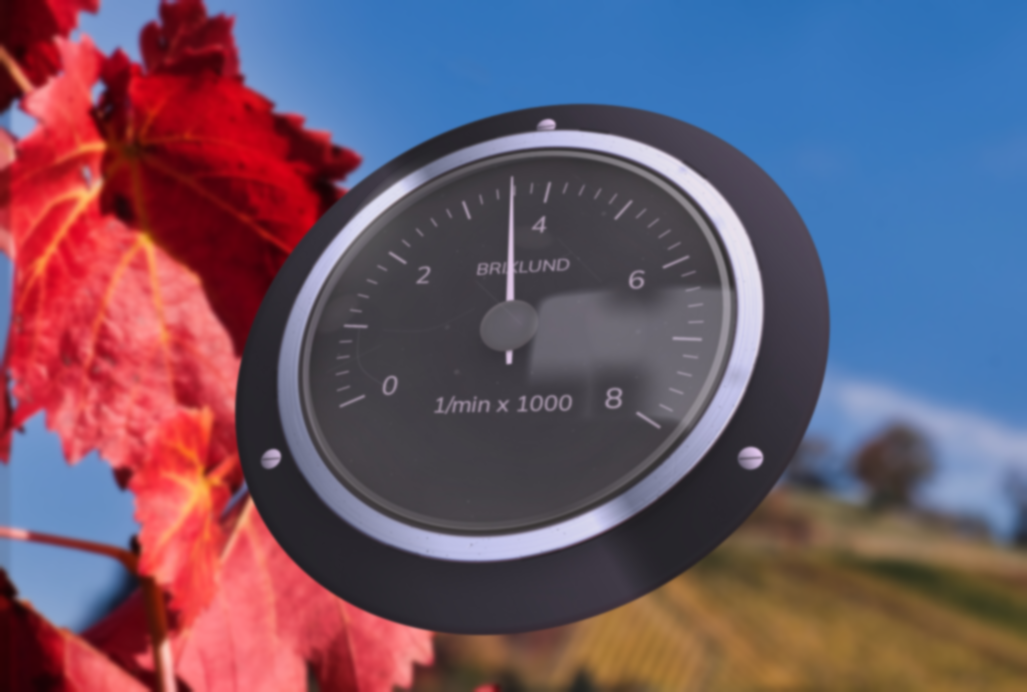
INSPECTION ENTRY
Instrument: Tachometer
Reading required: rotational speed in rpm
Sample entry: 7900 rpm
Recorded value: 3600 rpm
